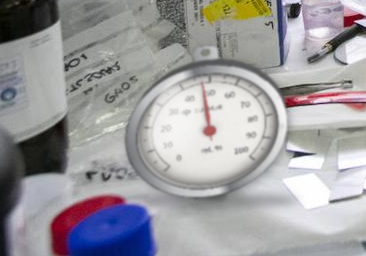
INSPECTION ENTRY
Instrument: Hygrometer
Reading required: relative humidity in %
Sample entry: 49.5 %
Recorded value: 47.5 %
